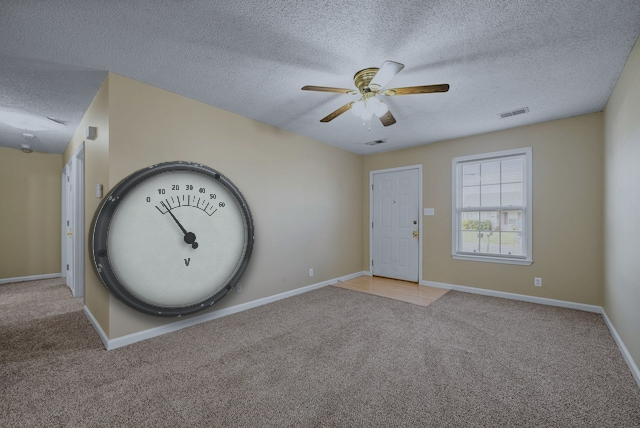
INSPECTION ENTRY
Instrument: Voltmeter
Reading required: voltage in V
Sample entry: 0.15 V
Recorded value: 5 V
